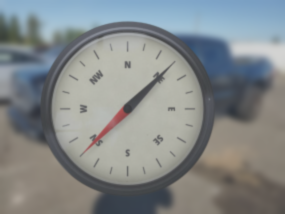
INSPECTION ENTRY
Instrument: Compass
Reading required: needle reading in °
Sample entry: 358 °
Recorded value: 225 °
